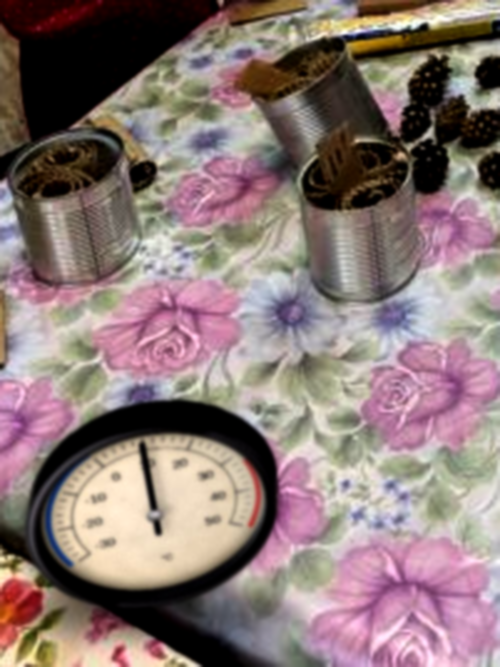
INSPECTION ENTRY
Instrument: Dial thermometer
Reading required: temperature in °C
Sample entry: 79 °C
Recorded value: 10 °C
